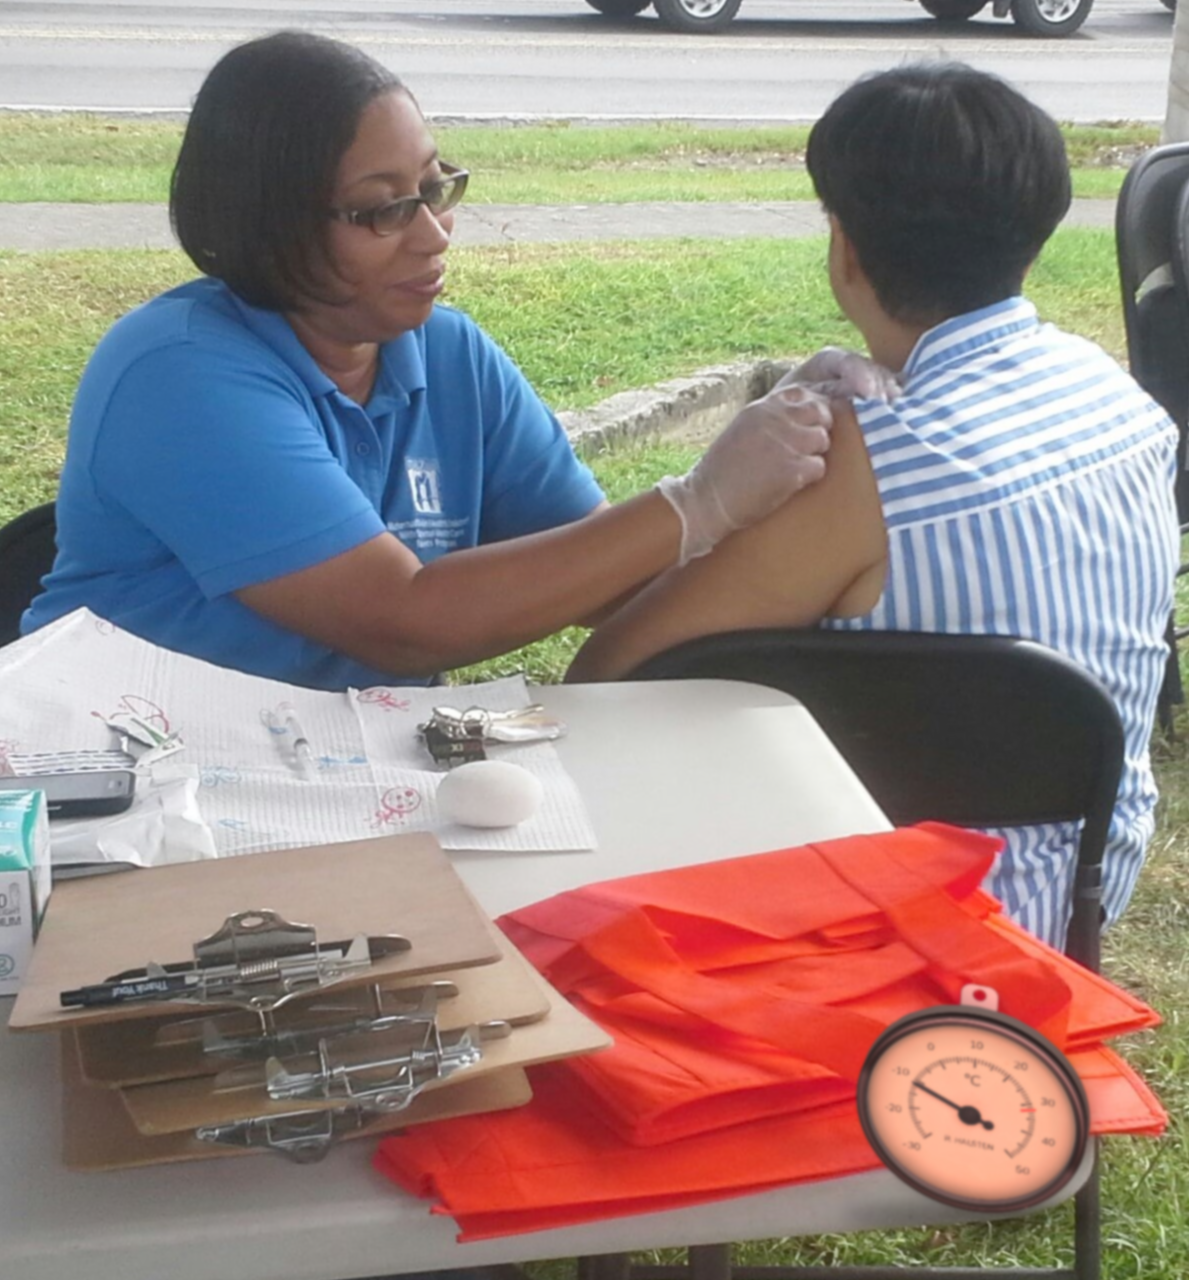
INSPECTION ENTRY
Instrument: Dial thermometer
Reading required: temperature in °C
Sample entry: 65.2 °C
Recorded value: -10 °C
